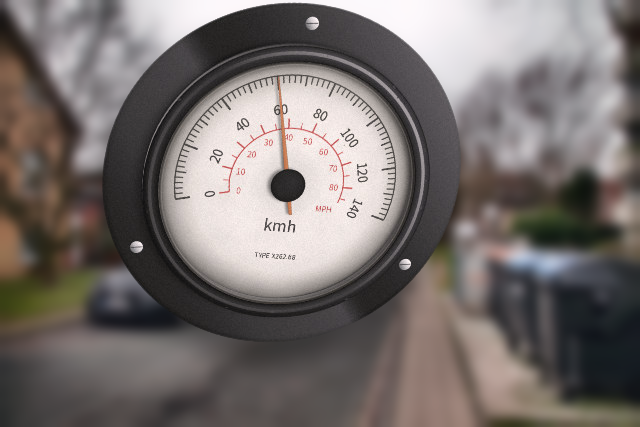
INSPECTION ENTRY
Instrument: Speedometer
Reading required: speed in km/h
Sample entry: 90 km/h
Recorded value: 60 km/h
